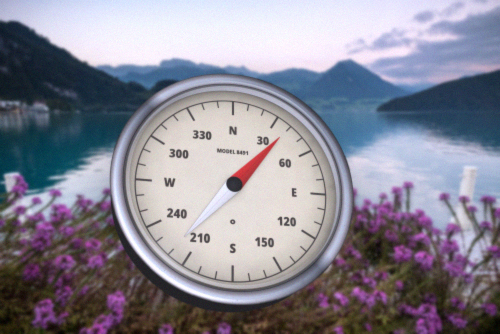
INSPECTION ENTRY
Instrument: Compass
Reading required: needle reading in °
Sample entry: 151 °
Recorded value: 40 °
